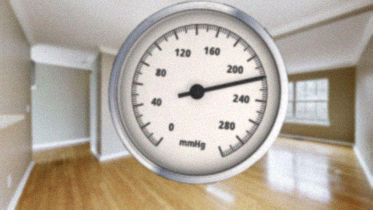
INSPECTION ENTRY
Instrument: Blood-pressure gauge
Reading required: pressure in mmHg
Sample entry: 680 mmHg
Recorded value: 220 mmHg
